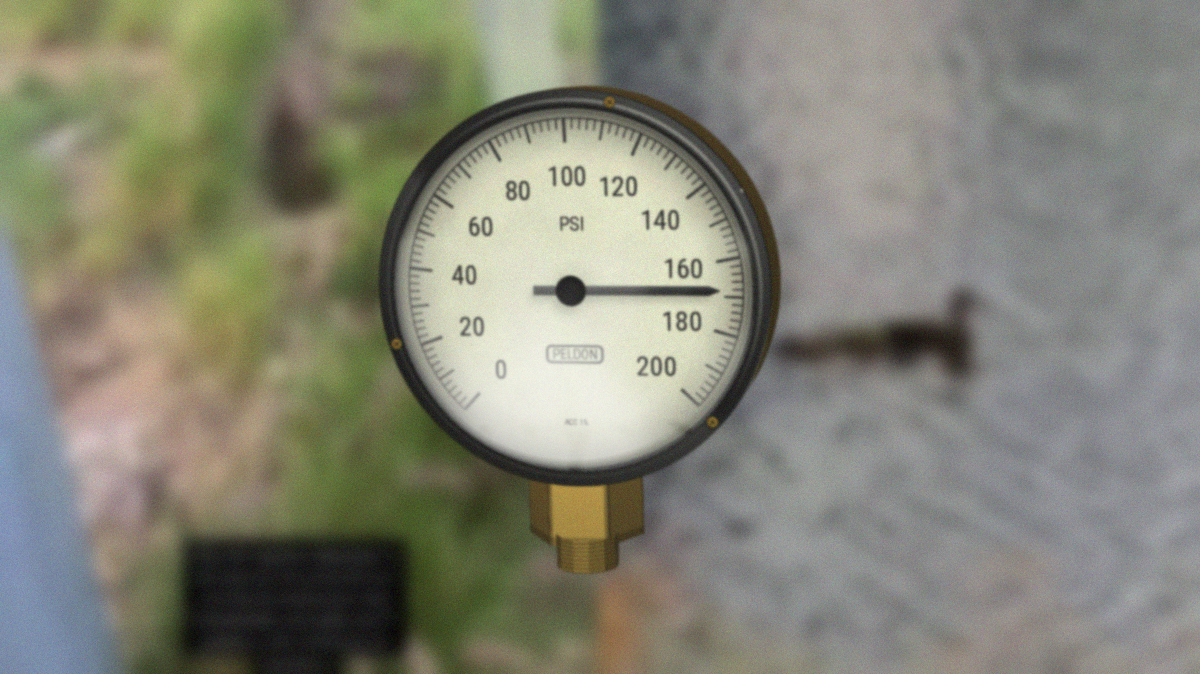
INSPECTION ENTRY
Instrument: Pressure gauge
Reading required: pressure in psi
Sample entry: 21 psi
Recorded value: 168 psi
